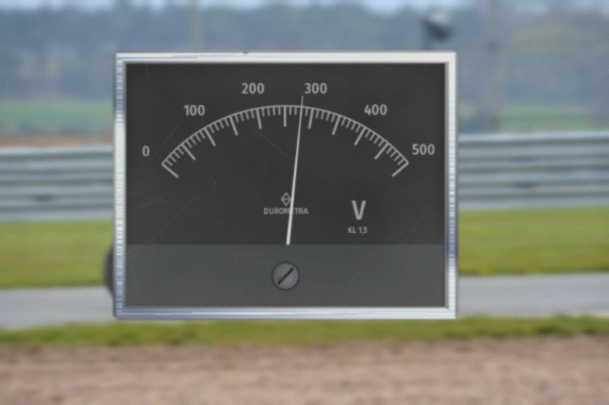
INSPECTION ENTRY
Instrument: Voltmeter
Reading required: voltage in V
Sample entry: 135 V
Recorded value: 280 V
